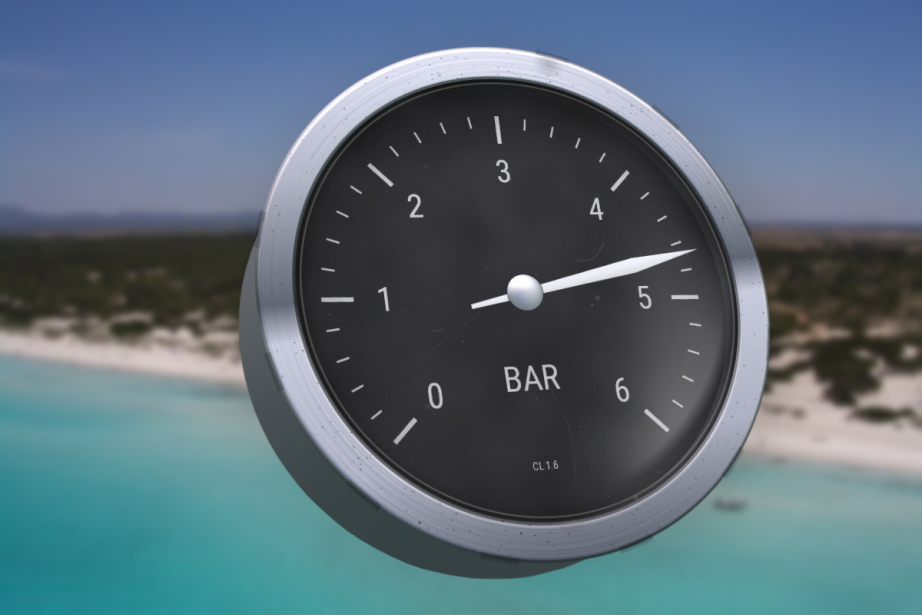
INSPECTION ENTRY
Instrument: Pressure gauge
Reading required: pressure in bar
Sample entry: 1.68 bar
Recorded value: 4.7 bar
